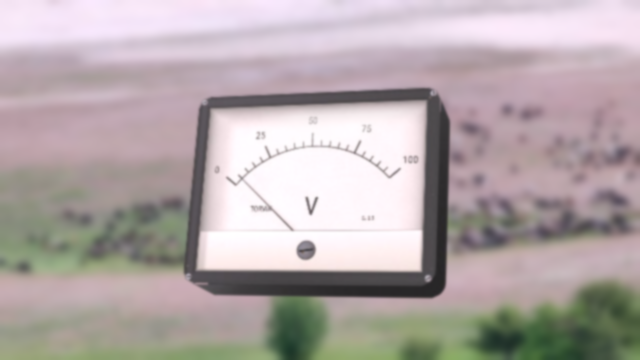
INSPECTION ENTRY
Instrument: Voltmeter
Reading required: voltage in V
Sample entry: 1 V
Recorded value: 5 V
